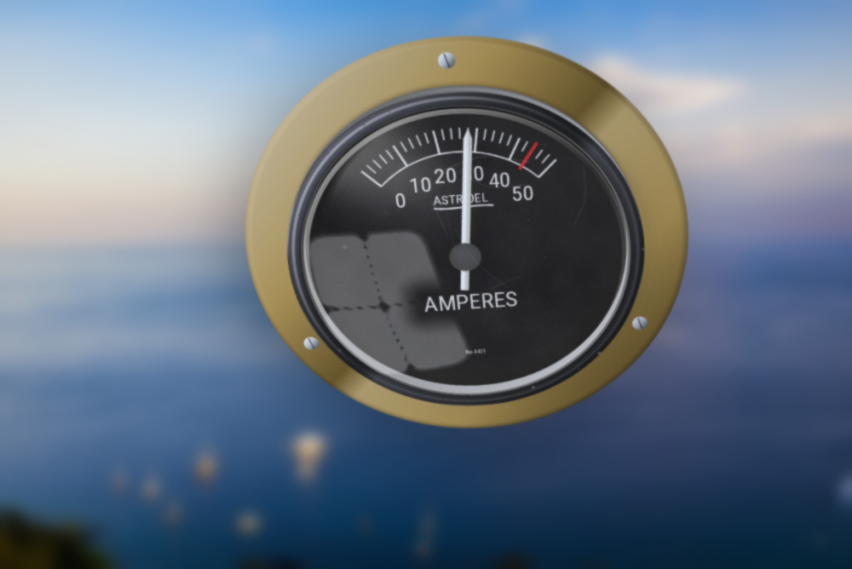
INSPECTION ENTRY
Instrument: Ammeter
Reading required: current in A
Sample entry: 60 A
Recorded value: 28 A
